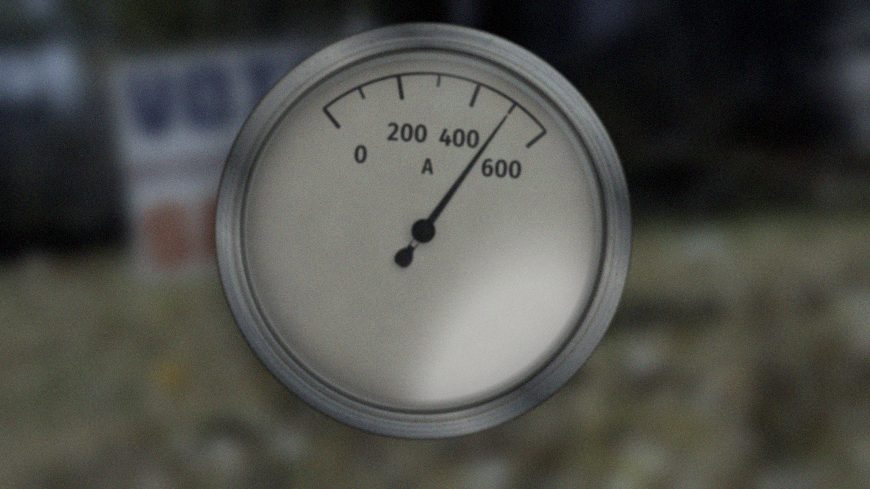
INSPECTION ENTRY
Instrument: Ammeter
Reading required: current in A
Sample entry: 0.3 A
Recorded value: 500 A
